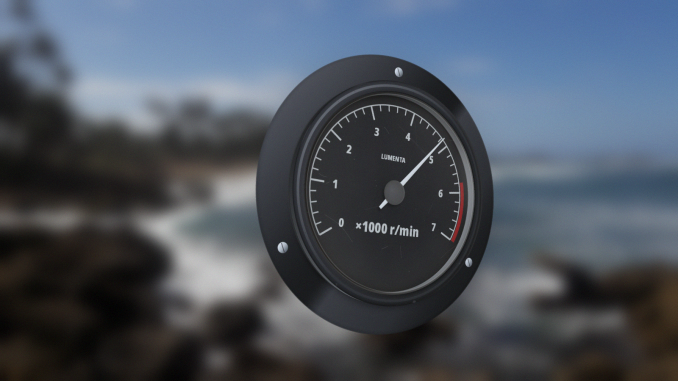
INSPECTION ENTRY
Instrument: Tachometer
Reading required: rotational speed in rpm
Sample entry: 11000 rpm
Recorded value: 4800 rpm
